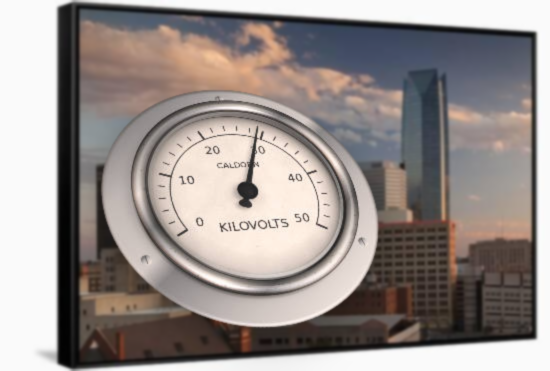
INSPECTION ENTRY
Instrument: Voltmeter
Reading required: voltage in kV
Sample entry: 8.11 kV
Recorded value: 29 kV
